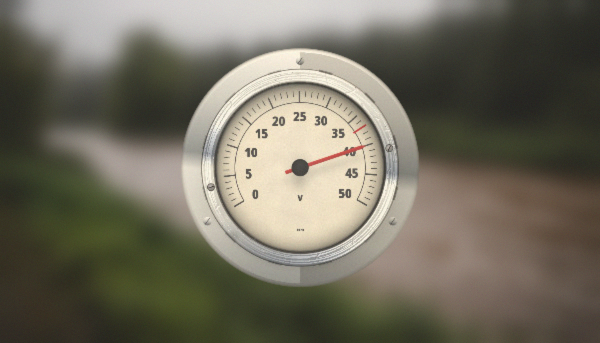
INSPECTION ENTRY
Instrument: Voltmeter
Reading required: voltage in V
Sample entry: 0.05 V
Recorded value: 40 V
